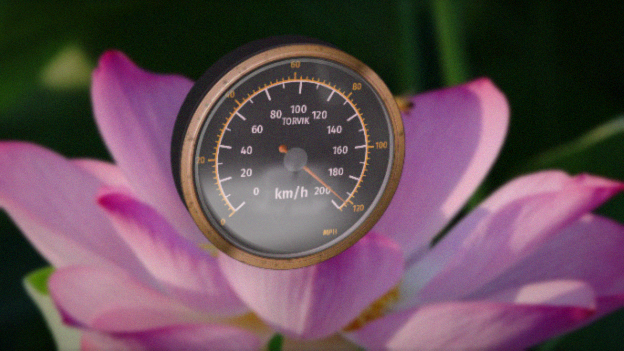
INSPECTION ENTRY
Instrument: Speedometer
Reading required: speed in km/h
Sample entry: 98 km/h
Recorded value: 195 km/h
